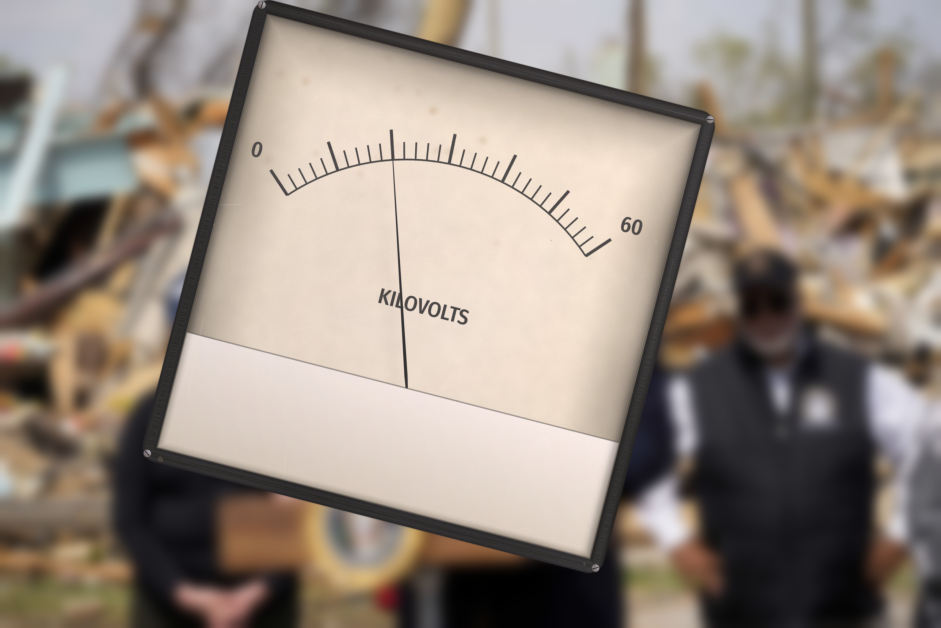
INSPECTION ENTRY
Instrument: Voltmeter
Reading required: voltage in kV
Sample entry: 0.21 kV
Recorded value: 20 kV
